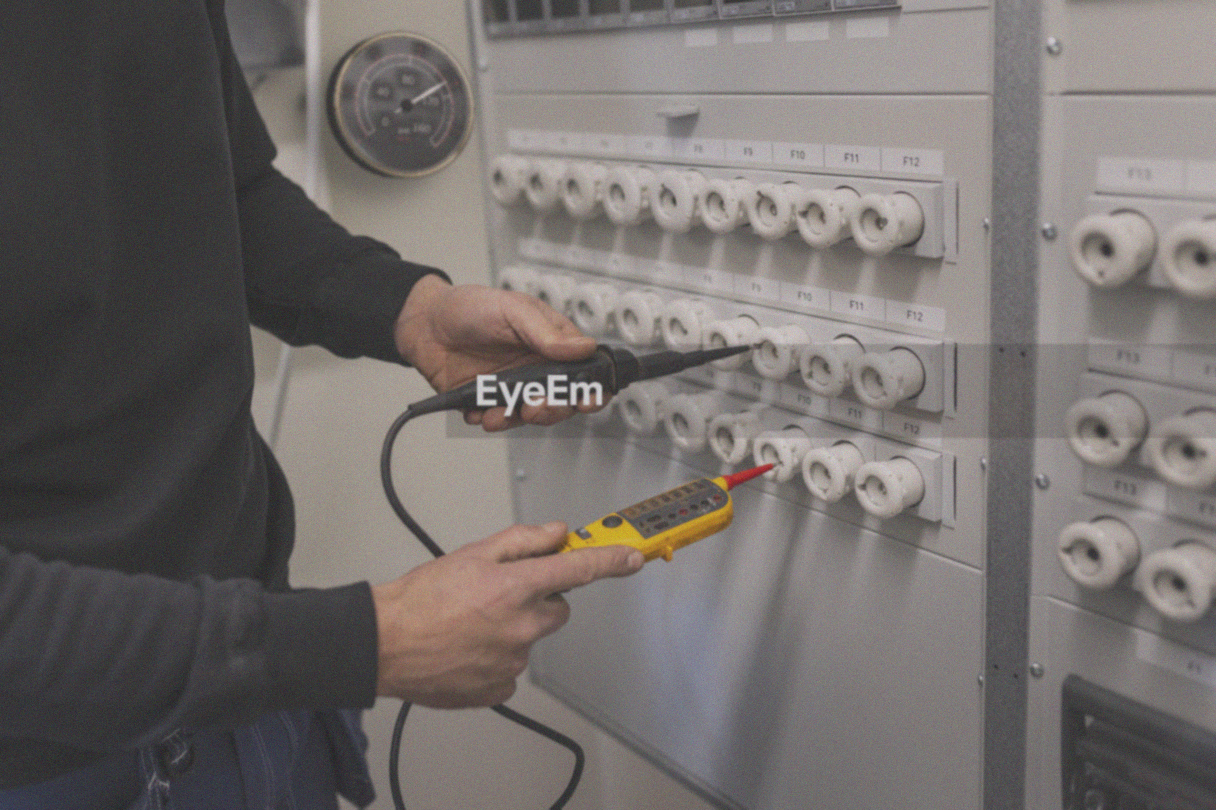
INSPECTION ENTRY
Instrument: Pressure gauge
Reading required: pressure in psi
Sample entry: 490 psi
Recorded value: 110 psi
